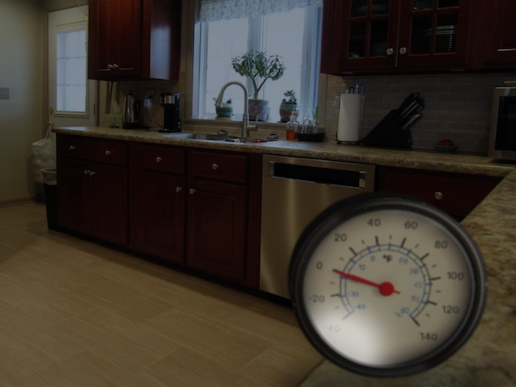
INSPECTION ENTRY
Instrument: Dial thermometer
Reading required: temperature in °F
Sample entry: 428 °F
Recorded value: 0 °F
